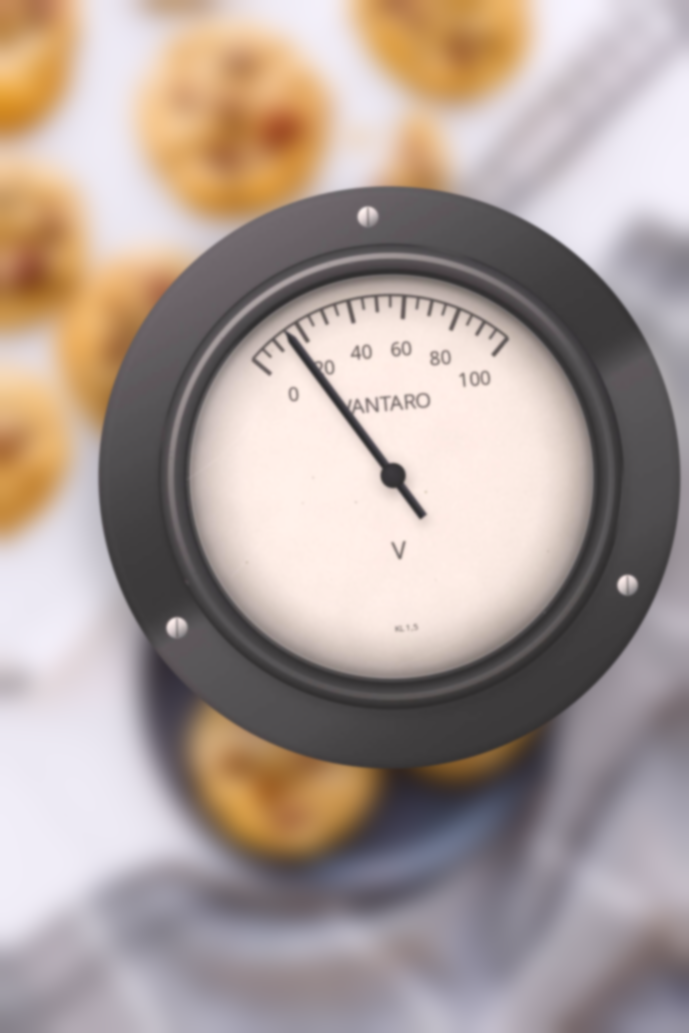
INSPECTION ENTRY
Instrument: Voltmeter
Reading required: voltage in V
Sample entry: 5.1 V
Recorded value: 15 V
